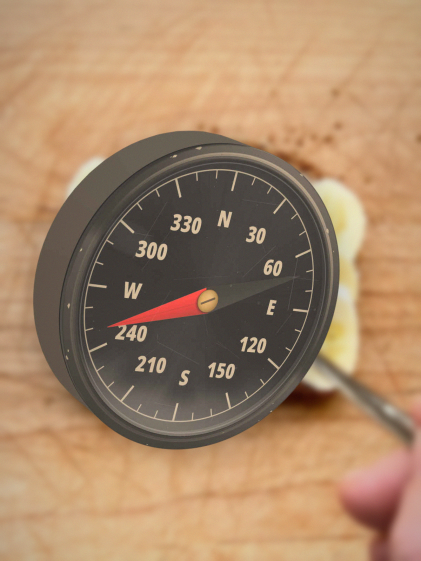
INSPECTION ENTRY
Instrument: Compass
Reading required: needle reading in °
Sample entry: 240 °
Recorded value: 250 °
